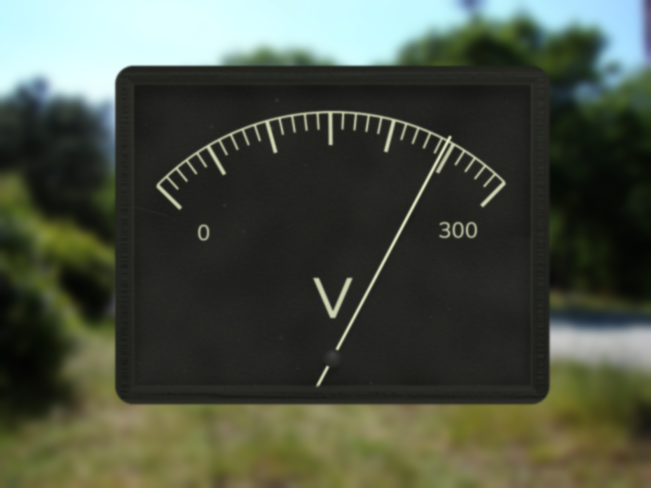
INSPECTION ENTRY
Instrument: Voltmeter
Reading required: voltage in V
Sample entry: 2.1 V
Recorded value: 245 V
